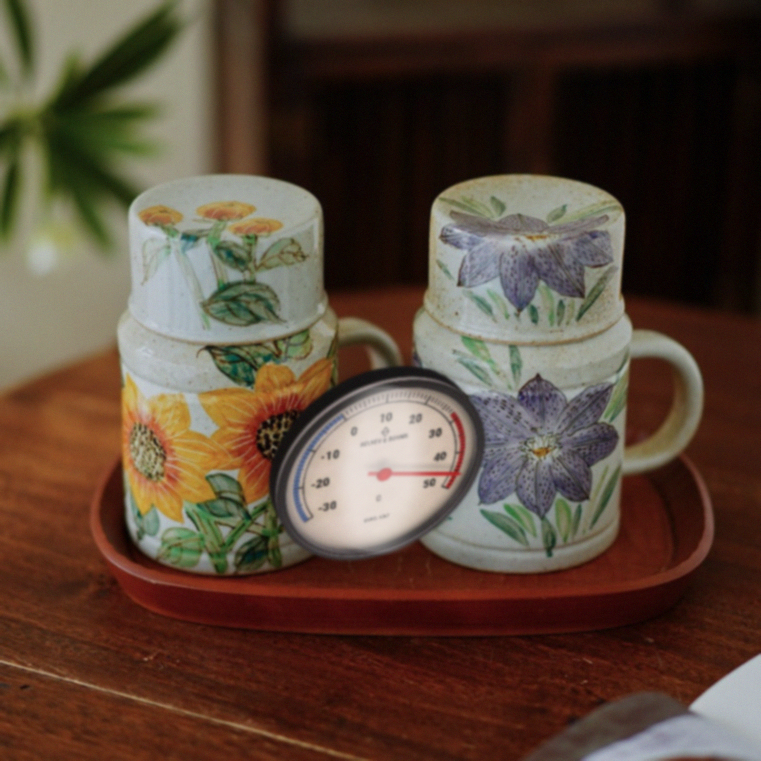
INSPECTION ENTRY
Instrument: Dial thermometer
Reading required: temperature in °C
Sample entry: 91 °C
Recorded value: 45 °C
